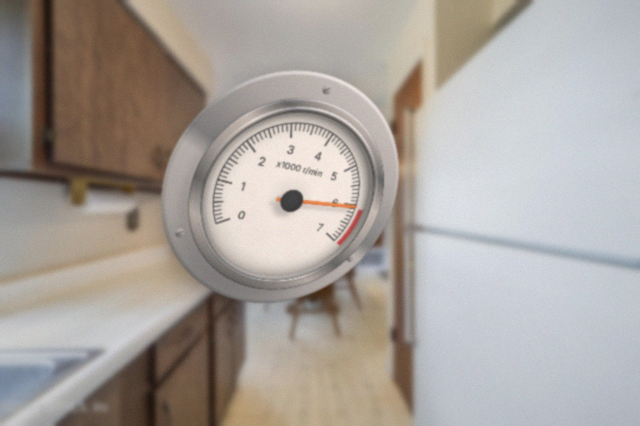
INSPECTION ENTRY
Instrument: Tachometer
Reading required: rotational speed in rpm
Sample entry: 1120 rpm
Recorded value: 6000 rpm
